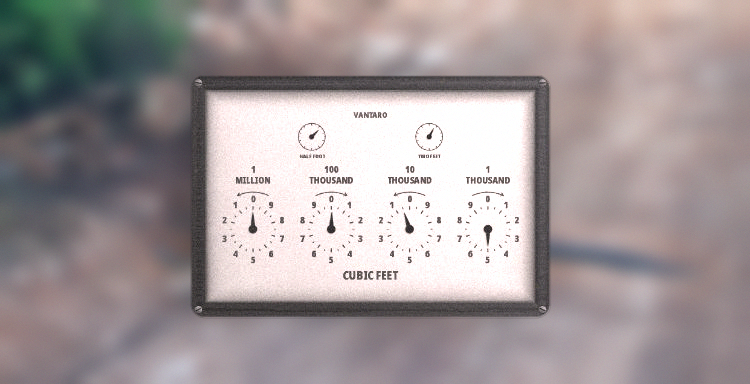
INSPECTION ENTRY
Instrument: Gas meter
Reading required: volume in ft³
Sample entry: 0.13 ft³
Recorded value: 500 ft³
